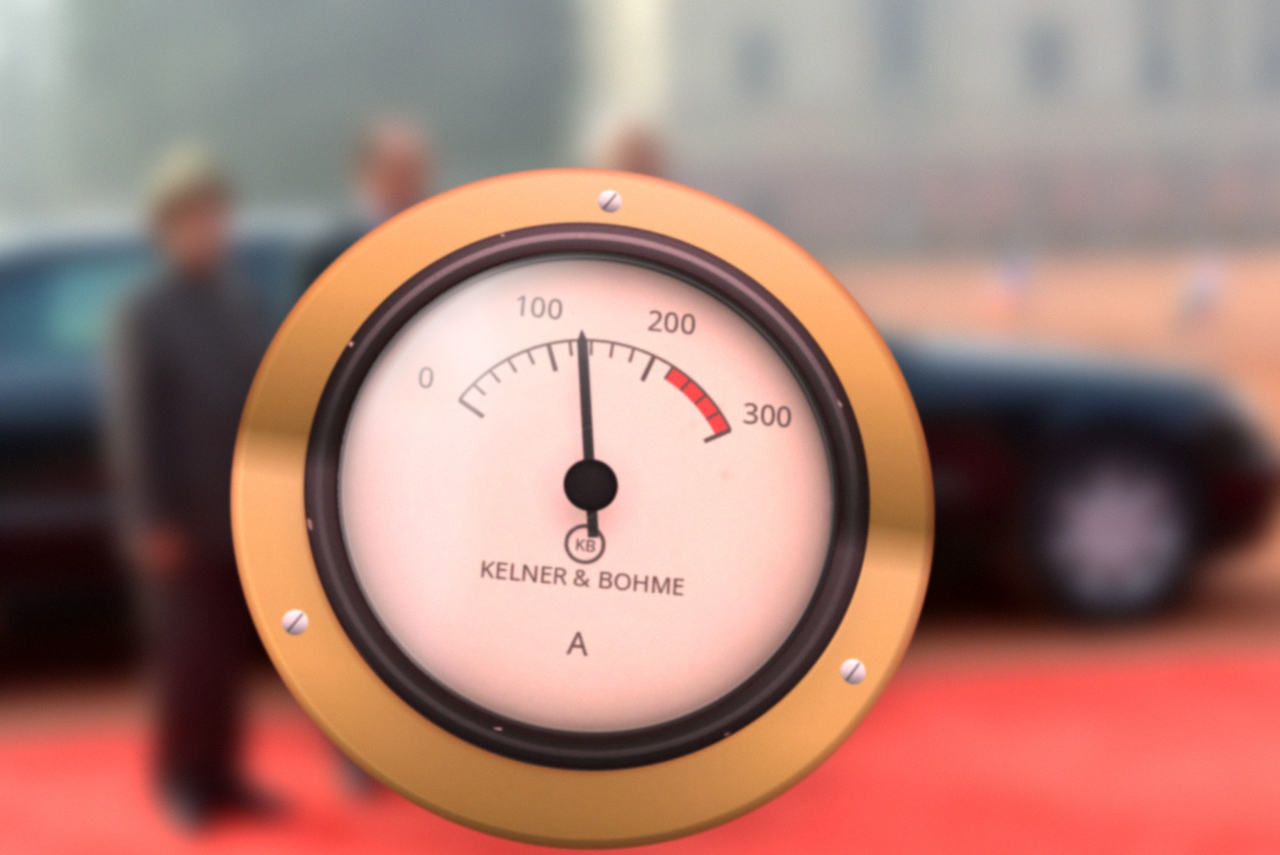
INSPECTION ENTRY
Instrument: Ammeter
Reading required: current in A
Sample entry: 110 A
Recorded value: 130 A
